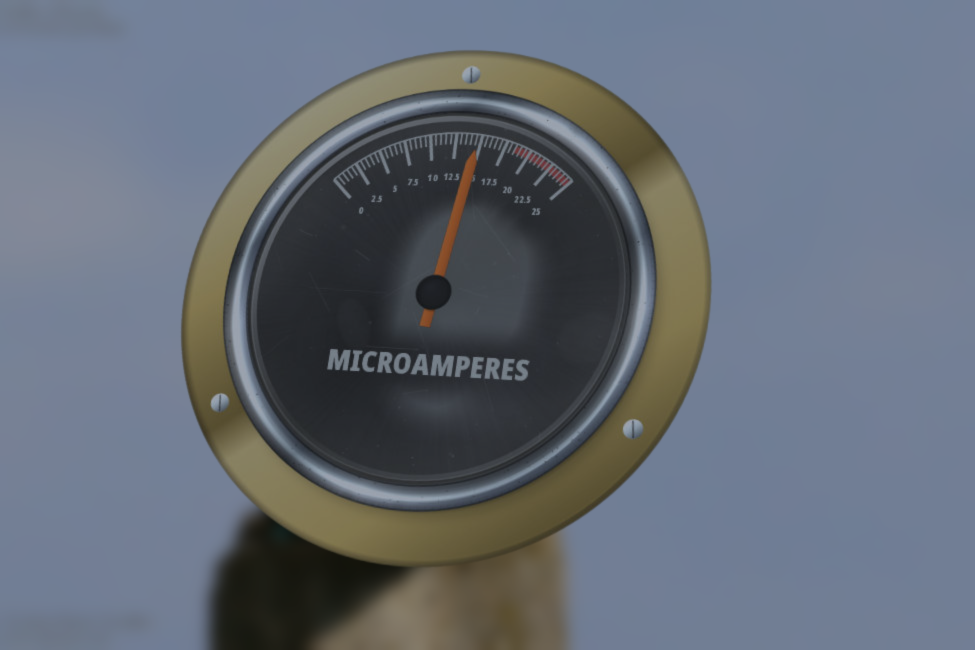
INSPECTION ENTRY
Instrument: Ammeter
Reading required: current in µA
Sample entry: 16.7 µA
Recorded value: 15 µA
